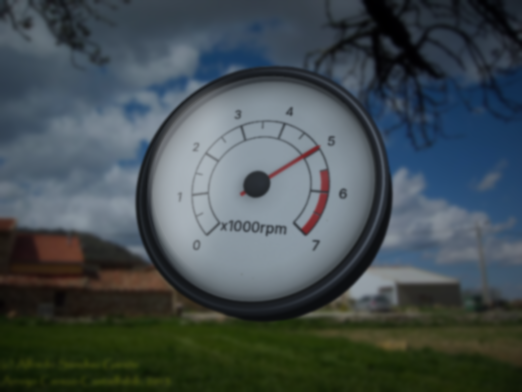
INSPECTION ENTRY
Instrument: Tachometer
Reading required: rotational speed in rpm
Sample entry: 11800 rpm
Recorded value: 5000 rpm
